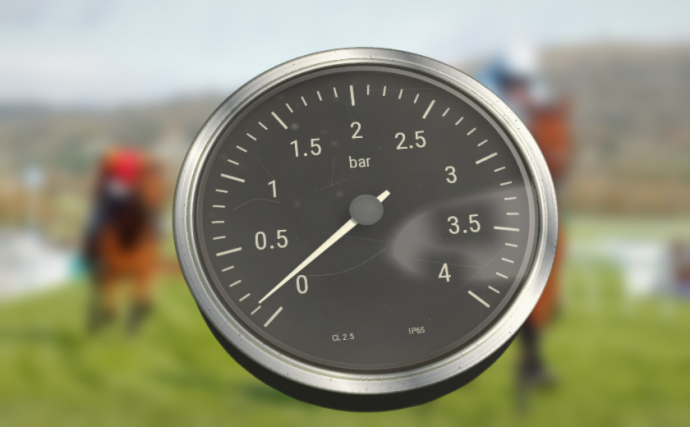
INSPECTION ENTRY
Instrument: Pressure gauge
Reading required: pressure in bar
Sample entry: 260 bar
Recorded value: 0.1 bar
